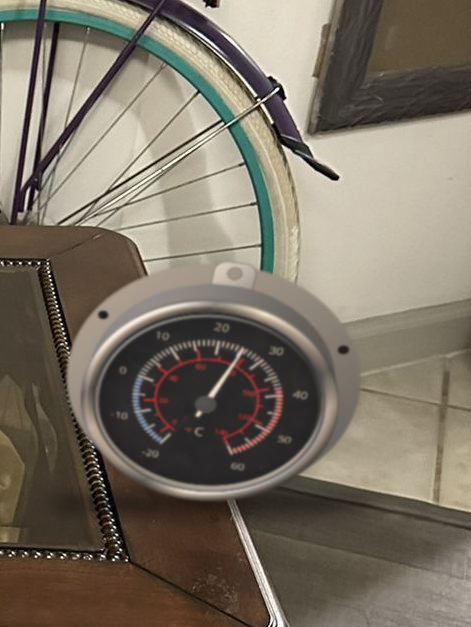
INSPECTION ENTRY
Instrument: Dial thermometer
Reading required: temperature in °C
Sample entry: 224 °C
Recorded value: 25 °C
